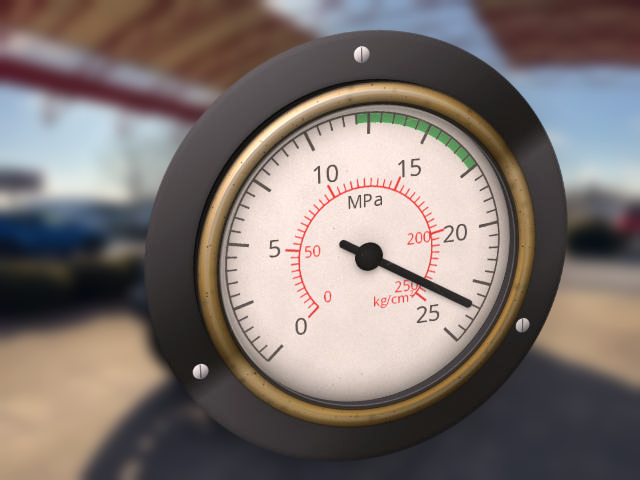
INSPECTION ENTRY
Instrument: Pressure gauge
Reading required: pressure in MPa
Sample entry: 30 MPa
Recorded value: 23.5 MPa
